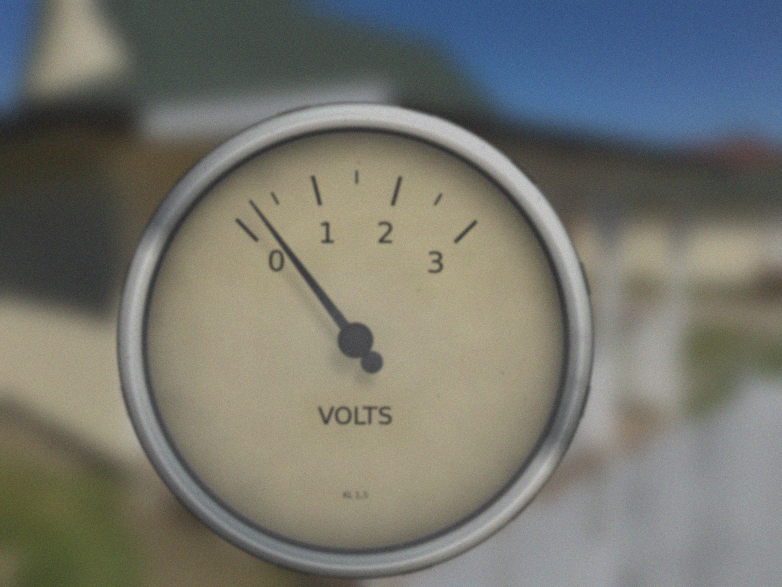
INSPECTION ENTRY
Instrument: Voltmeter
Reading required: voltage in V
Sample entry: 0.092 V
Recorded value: 0.25 V
